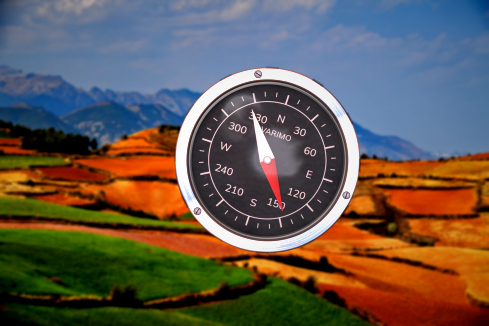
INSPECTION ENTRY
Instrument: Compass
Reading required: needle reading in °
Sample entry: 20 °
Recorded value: 145 °
